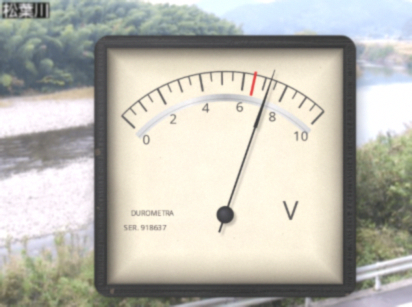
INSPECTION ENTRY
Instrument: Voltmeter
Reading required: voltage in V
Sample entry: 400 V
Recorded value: 7.25 V
